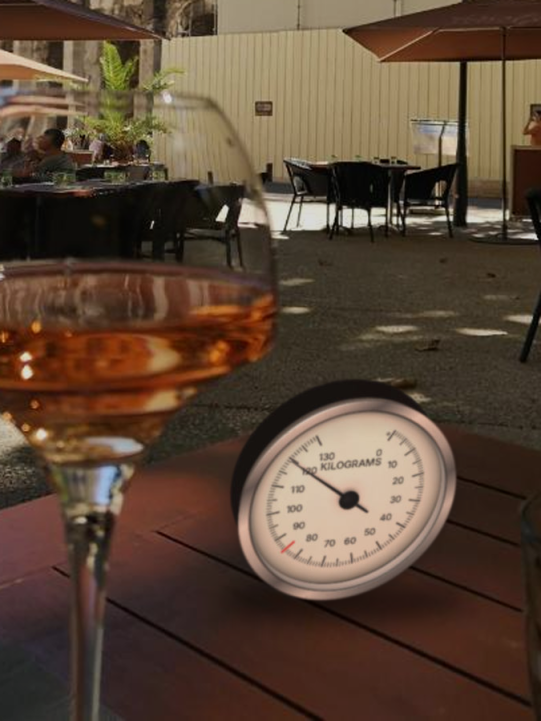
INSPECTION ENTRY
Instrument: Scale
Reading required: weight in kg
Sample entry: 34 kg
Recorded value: 120 kg
